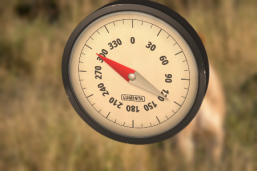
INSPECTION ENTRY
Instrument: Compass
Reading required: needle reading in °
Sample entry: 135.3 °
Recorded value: 300 °
